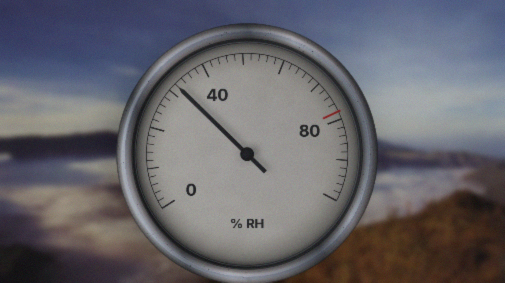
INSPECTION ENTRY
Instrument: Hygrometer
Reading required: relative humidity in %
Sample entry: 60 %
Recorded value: 32 %
